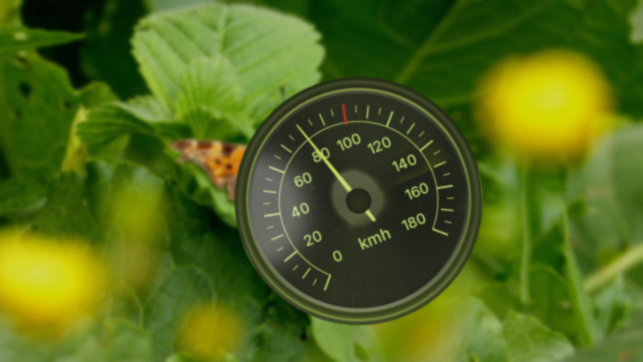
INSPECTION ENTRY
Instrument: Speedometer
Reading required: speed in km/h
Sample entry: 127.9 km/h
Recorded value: 80 km/h
